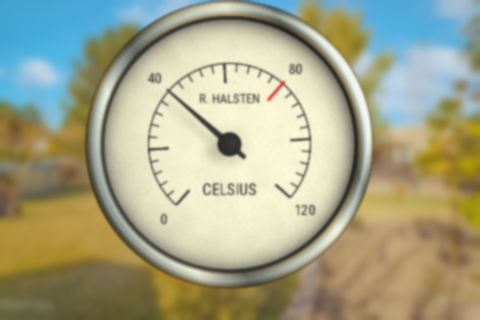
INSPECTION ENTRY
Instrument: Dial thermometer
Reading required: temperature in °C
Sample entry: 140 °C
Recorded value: 40 °C
